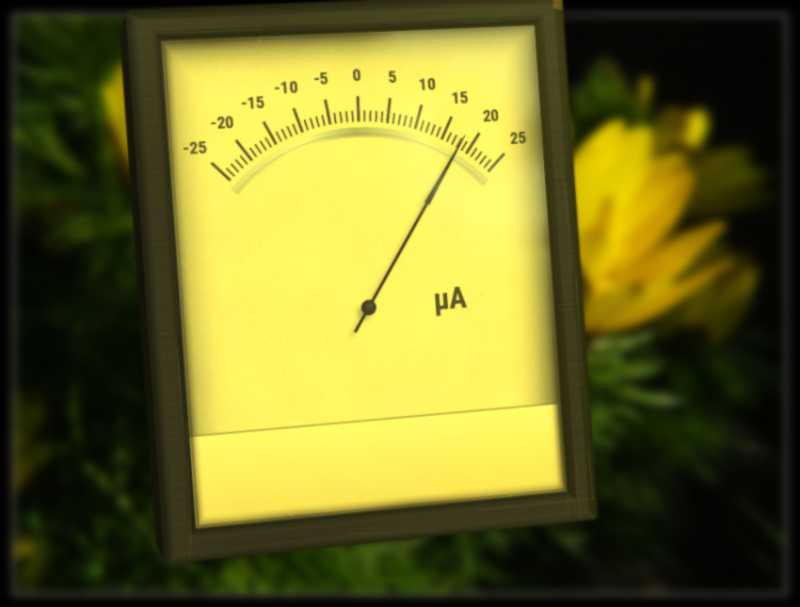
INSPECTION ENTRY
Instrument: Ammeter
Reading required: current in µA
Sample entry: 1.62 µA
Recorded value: 18 µA
